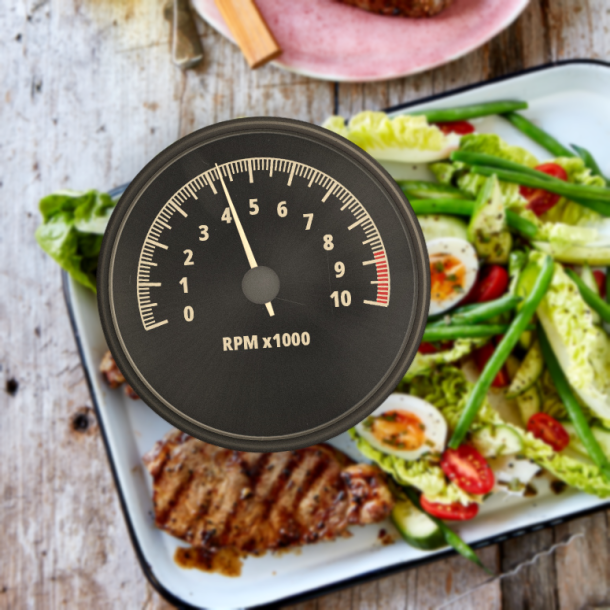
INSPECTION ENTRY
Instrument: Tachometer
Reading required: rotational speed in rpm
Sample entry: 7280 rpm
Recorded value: 4300 rpm
